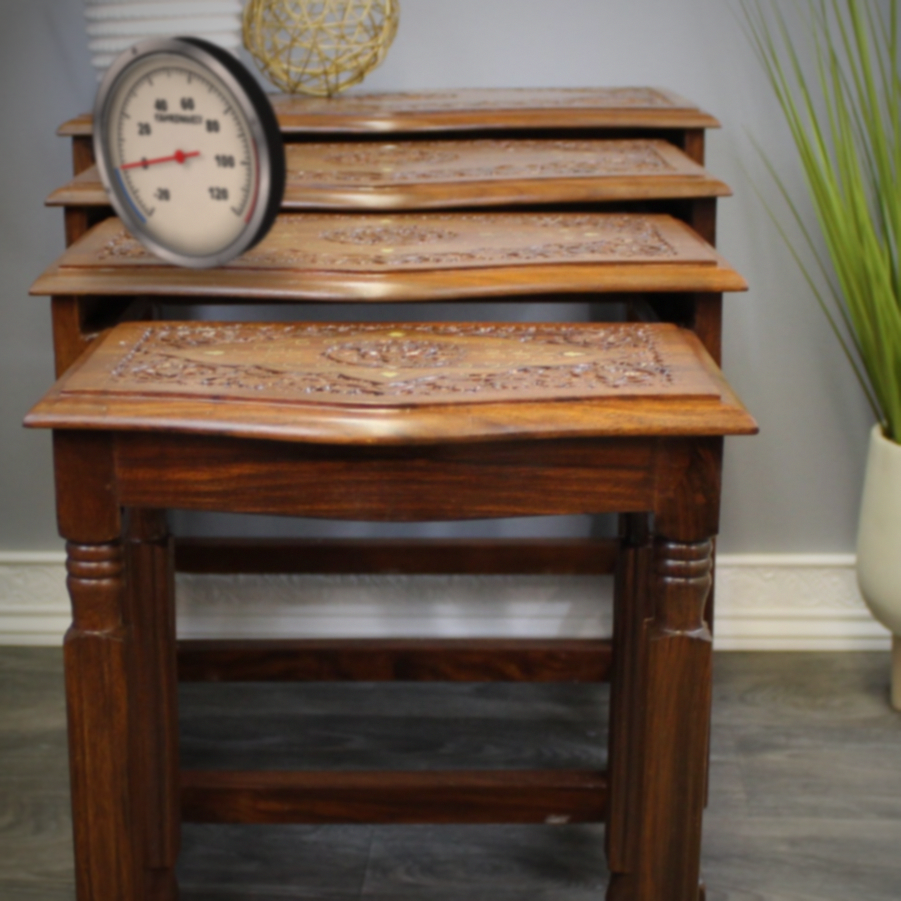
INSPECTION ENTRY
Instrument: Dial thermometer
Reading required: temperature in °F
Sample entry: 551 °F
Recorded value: 0 °F
